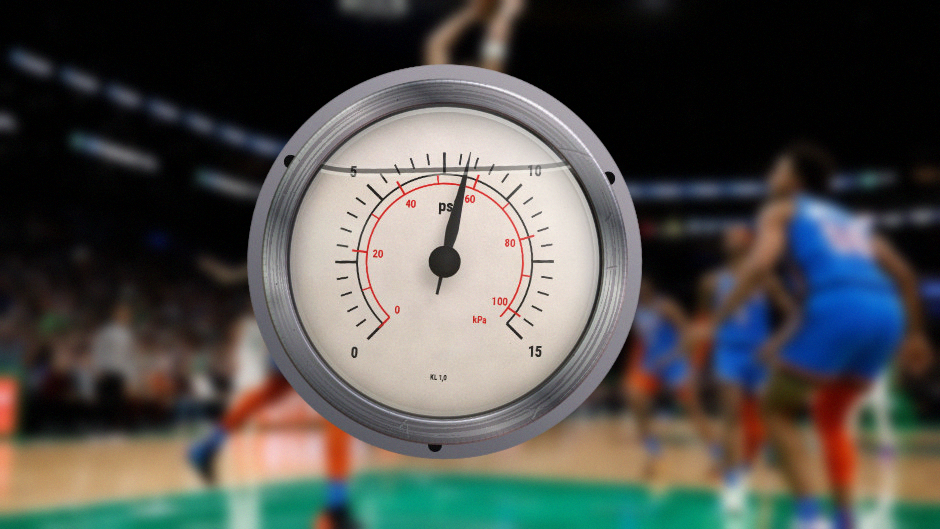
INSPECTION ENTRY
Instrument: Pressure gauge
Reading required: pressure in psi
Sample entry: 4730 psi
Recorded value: 8.25 psi
